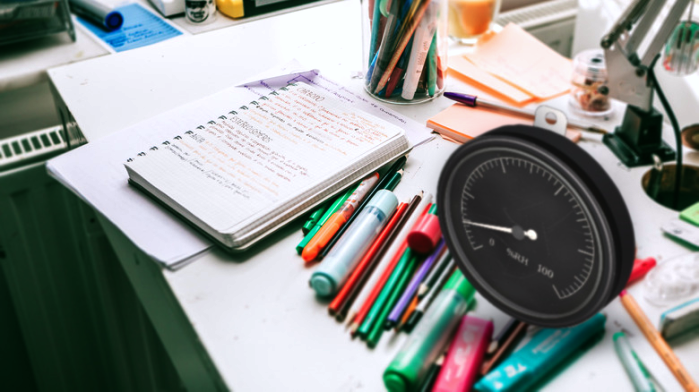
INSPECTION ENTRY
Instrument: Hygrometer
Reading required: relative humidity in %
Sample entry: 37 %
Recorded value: 10 %
